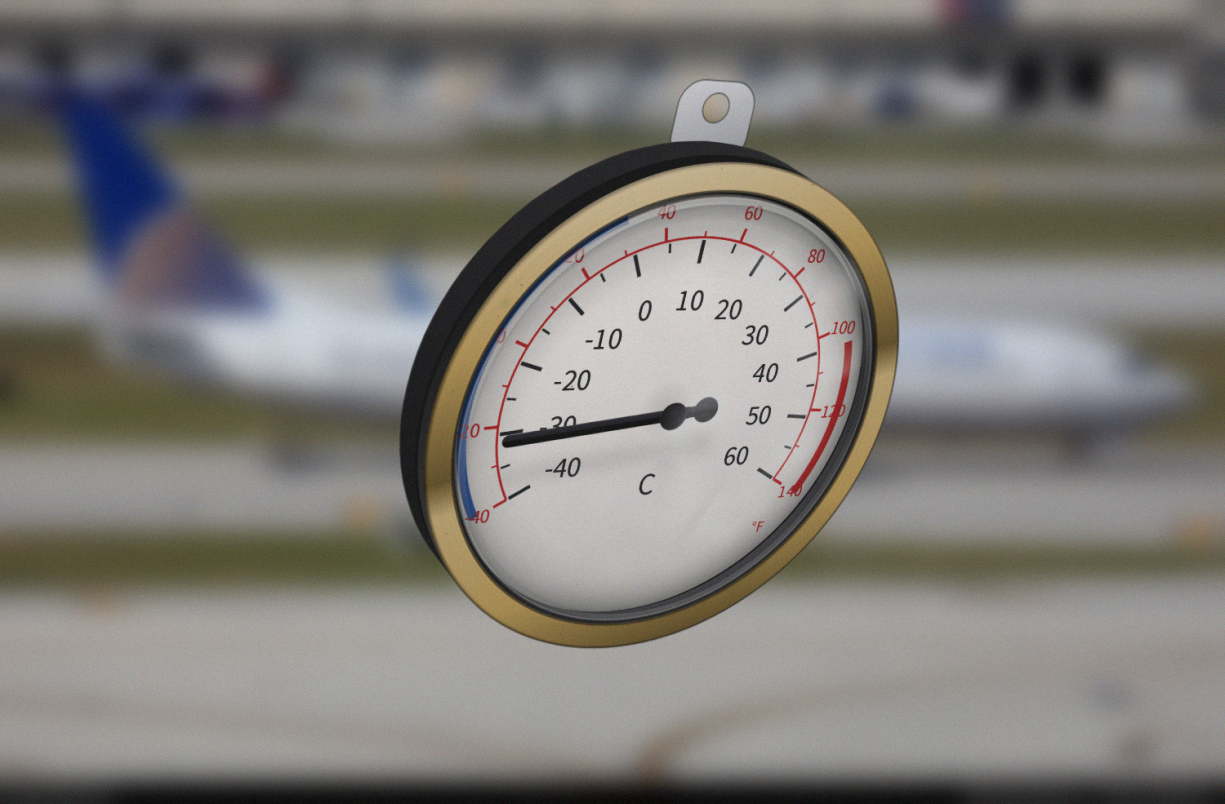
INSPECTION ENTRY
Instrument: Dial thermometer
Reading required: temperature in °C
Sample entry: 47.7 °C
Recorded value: -30 °C
